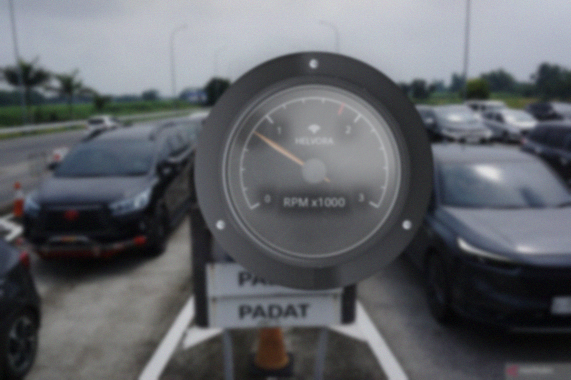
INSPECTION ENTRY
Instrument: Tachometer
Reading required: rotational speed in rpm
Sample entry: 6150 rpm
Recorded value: 800 rpm
